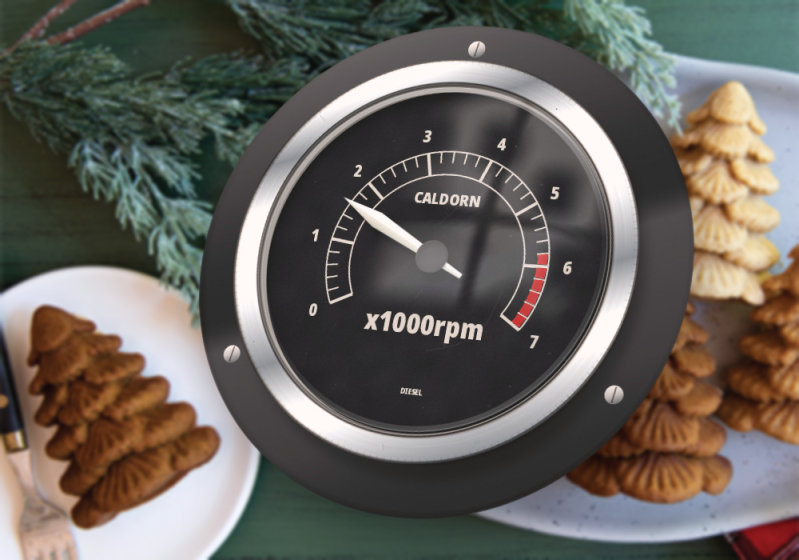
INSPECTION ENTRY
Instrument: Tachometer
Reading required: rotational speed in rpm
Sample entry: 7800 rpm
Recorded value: 1600 rpm
